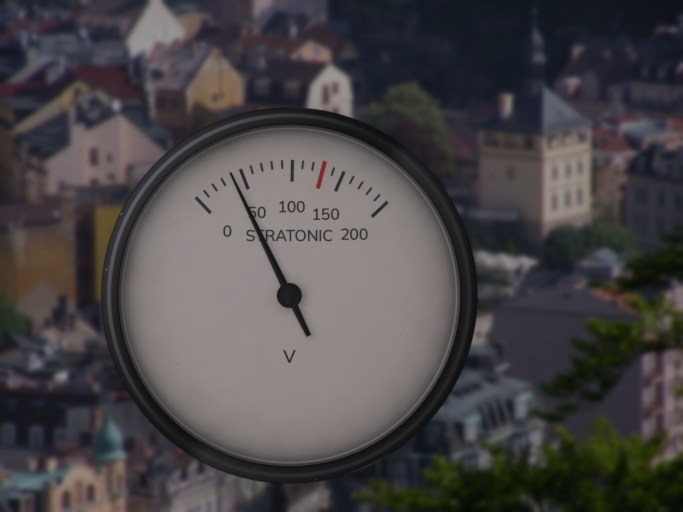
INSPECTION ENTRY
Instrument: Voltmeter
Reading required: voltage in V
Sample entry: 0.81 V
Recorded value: 40 V
